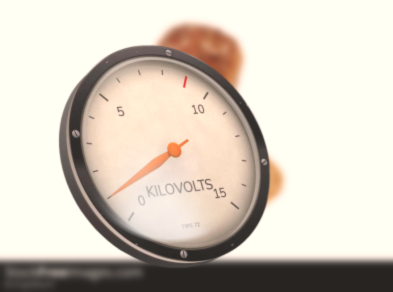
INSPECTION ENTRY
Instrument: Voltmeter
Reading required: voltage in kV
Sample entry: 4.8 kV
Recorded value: 1 kV
